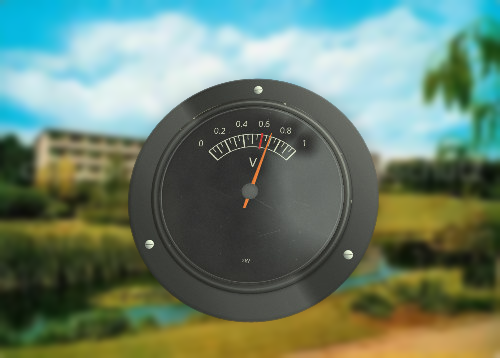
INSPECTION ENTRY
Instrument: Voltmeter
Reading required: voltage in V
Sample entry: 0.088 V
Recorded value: 0.7 V
